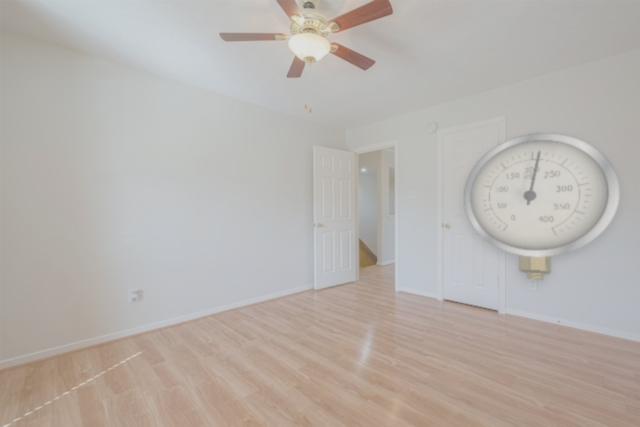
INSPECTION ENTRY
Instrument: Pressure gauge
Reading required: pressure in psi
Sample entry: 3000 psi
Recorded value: 210 psi
